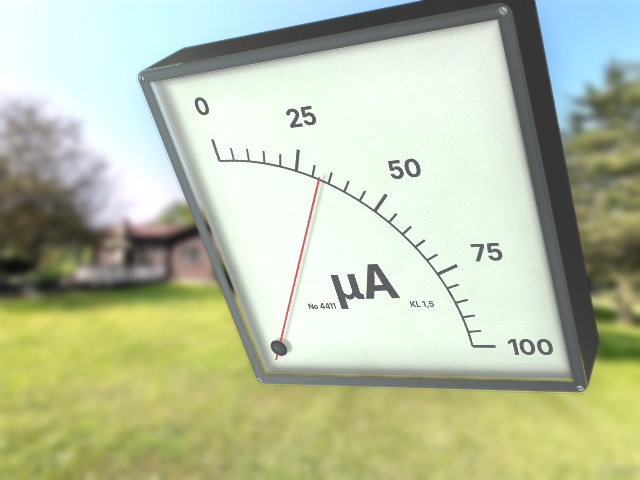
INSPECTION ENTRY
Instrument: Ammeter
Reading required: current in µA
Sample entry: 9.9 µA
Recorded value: 32.5 µA
